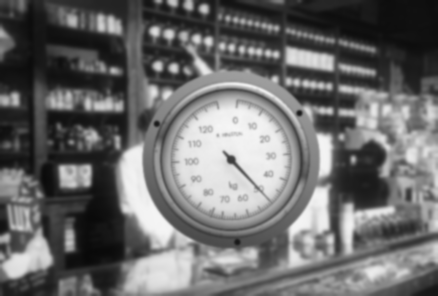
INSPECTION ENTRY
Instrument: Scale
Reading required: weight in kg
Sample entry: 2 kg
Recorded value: 50 kg
